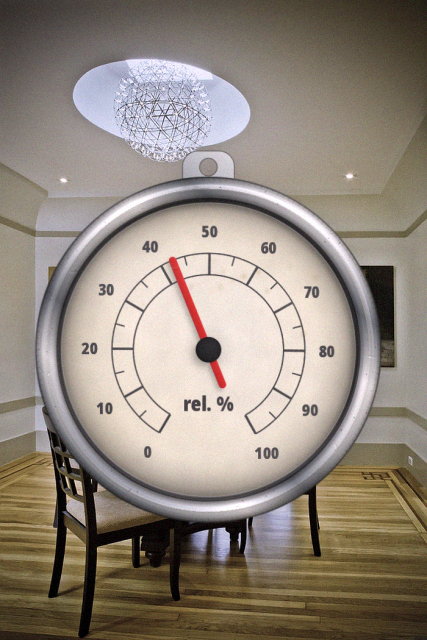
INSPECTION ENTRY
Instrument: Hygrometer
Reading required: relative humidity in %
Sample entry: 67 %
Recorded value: 42.5 %
